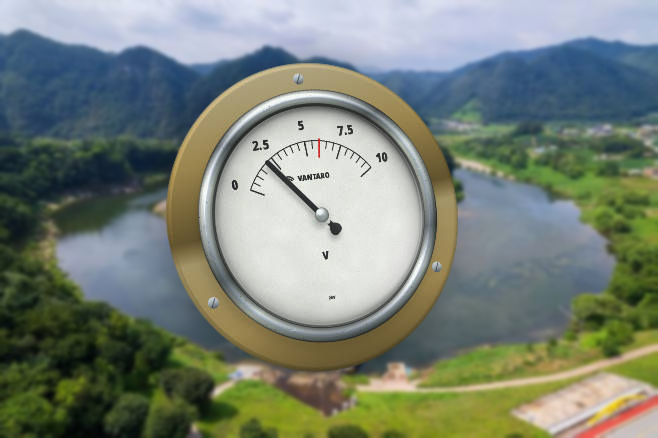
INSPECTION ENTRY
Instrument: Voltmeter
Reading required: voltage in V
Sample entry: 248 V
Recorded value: 2 V
